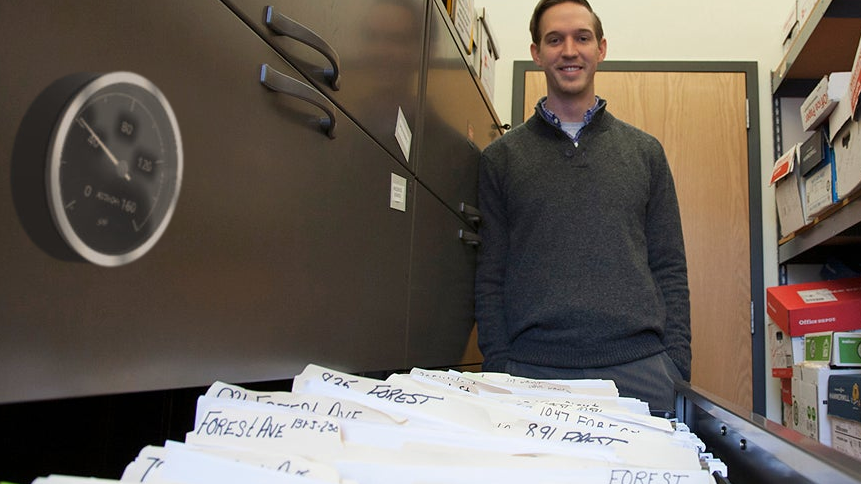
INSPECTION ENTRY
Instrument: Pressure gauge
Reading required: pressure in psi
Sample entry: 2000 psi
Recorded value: 40 psi
